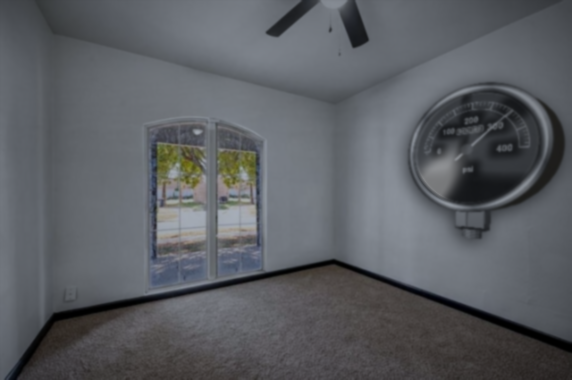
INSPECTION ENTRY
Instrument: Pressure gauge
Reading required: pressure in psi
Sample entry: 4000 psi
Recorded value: 300 psi
